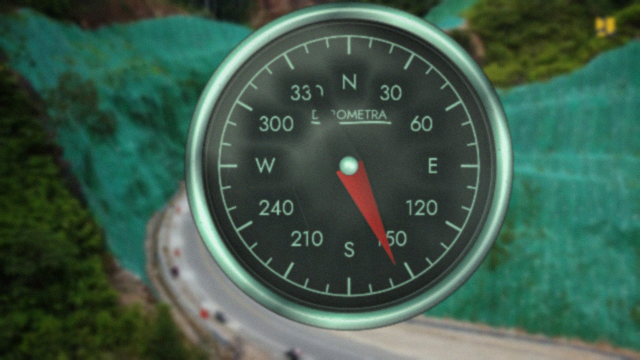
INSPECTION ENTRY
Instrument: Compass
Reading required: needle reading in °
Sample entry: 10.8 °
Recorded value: 155 °
